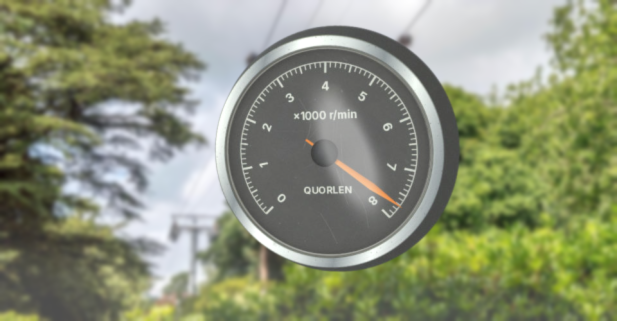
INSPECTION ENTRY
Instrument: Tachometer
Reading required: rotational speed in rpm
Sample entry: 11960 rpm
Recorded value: 7700 rpm
